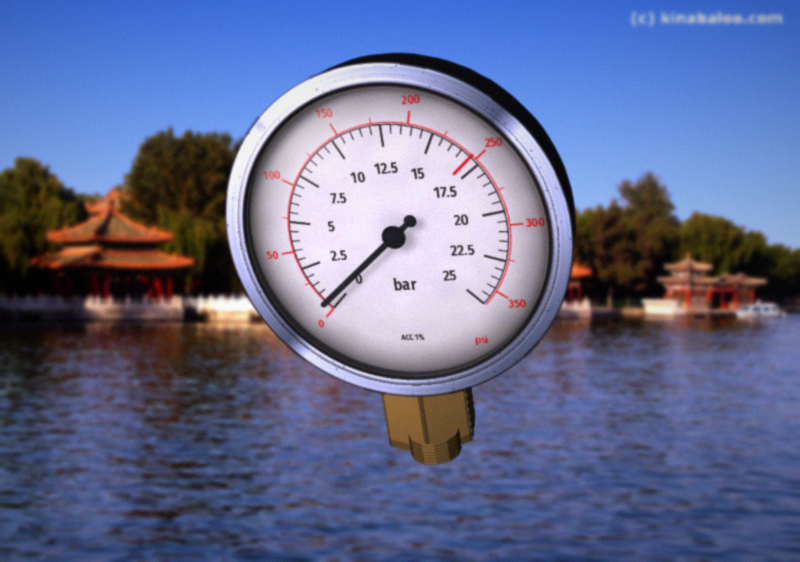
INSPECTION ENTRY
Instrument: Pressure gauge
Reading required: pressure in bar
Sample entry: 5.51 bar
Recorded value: 0.5 bar
